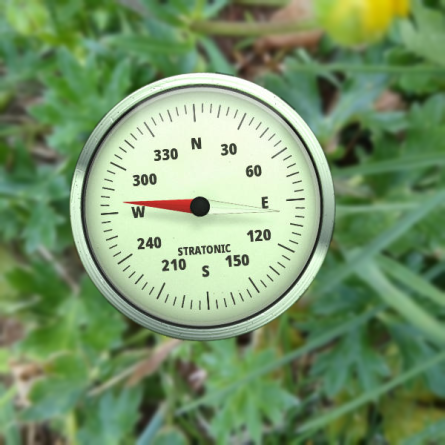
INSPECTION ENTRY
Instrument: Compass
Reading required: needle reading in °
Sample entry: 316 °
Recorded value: 277.5 °
